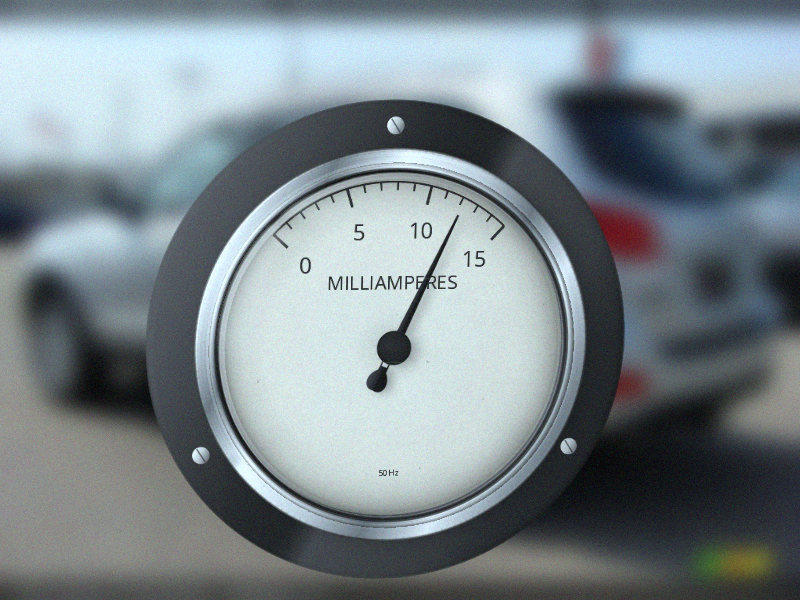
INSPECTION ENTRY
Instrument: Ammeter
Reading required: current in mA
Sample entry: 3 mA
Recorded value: 12 mA
